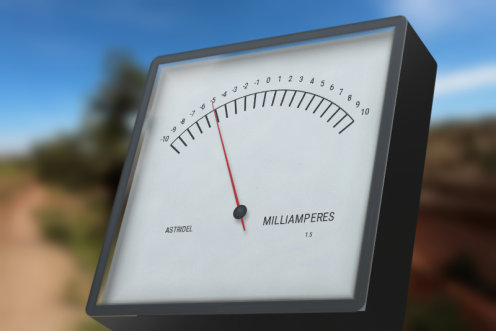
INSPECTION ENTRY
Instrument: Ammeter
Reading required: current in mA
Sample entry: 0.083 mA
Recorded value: -5 mA
